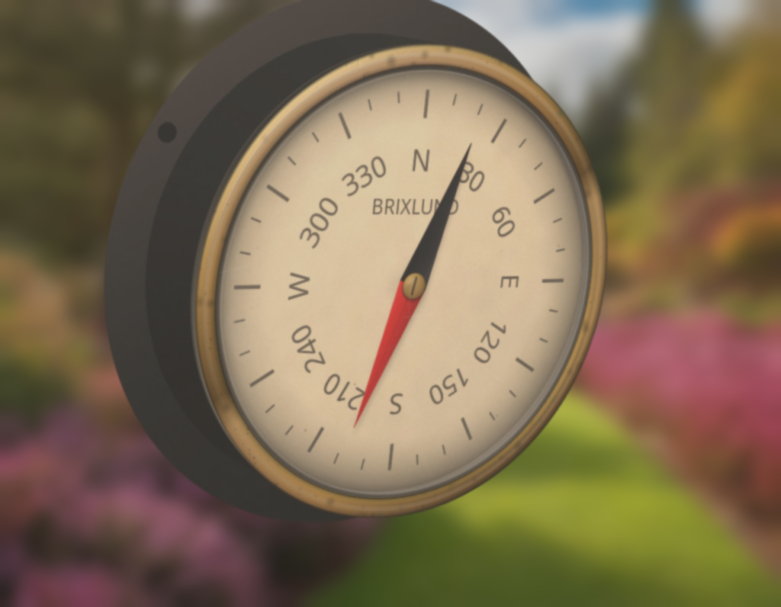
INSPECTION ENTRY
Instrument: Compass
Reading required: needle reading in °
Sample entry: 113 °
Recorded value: 200 °
